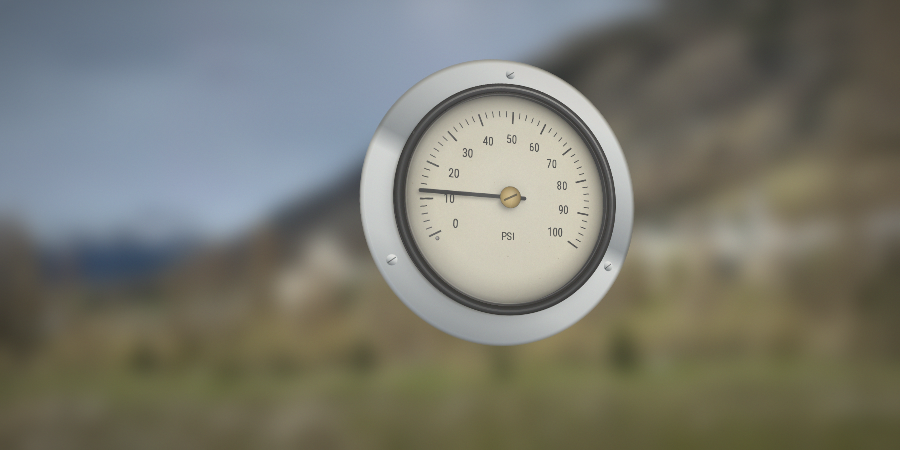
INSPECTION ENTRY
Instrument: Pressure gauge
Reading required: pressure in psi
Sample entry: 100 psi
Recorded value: 12 psi
